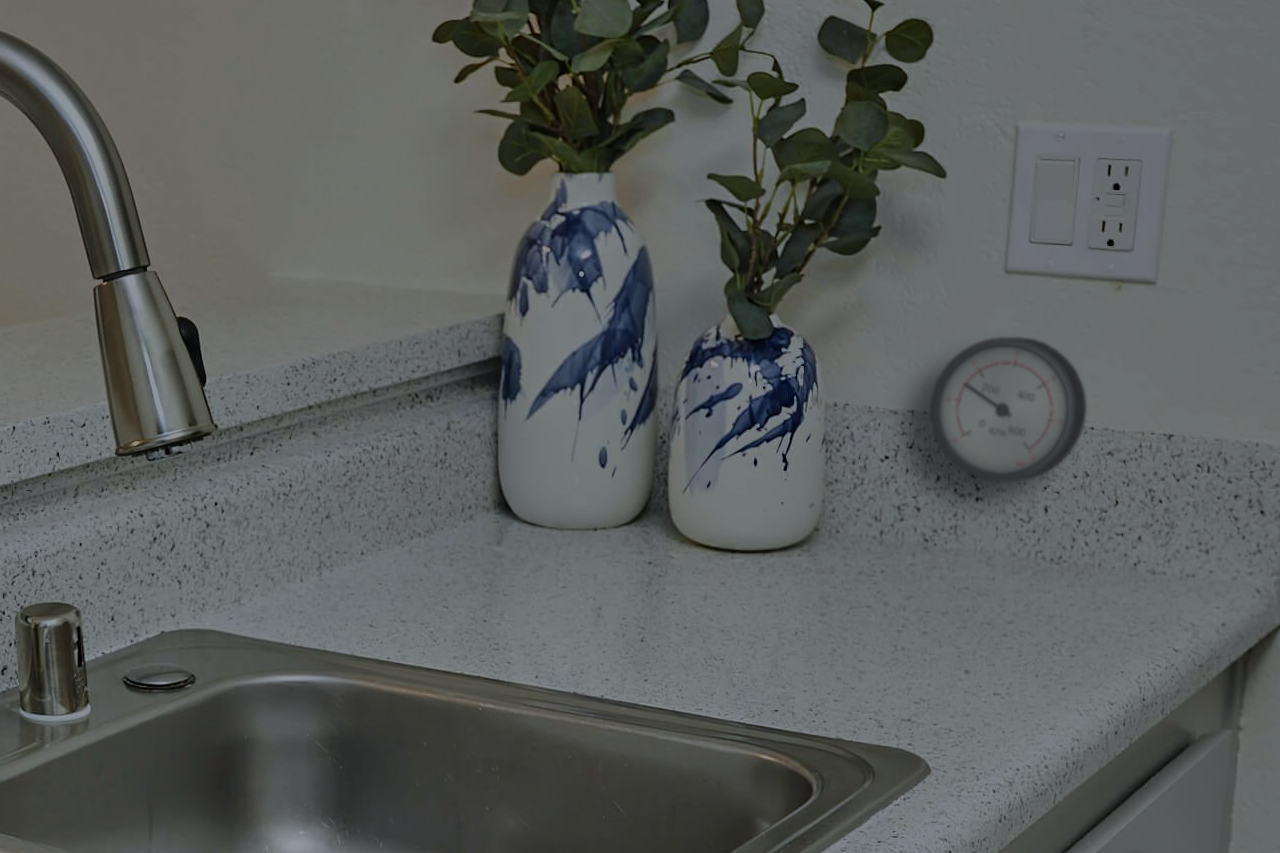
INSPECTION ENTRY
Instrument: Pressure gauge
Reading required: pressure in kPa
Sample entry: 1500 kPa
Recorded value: 150 kPa
